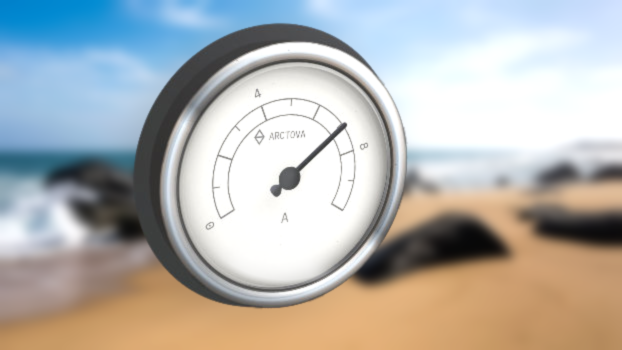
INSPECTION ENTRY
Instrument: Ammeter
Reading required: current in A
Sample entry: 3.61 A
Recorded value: 7 A
